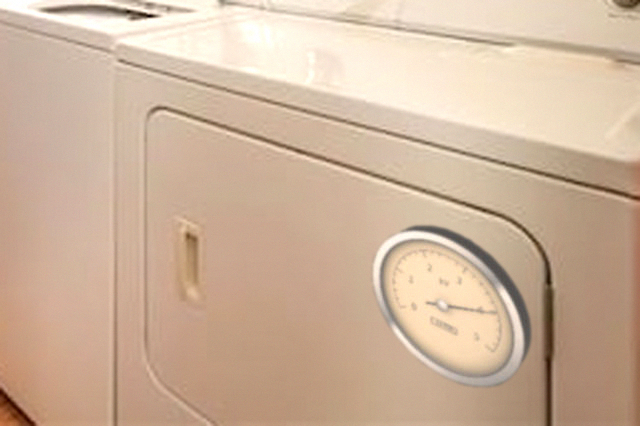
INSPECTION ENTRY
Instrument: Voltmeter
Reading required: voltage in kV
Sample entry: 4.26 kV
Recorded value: 4 kV
